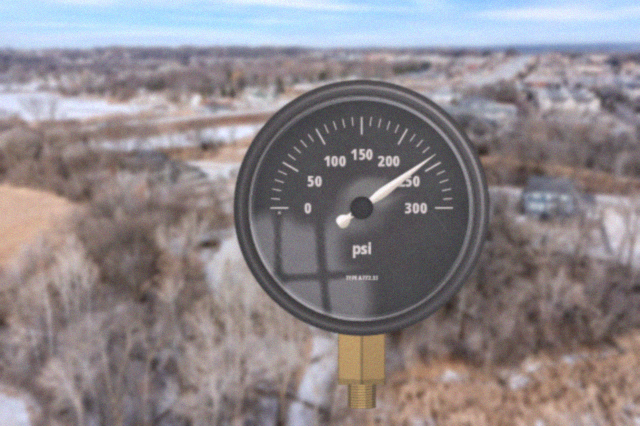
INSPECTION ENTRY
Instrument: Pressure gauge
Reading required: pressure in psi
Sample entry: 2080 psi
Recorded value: 240 psi
